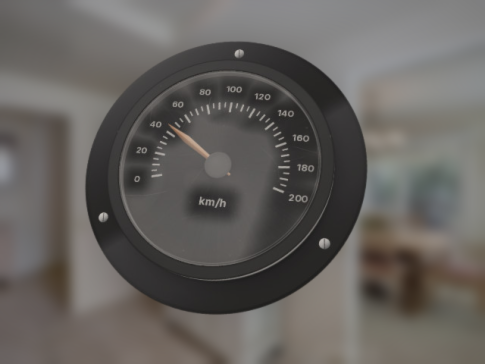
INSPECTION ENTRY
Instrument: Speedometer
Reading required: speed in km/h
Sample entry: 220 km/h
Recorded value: 45 km/h
